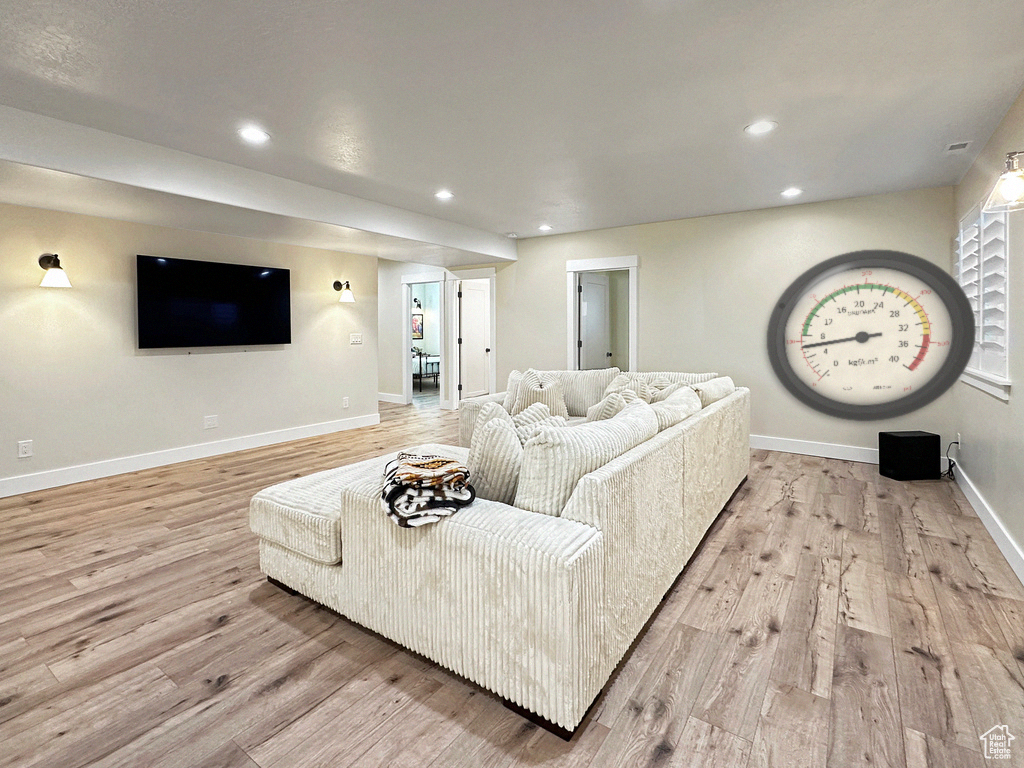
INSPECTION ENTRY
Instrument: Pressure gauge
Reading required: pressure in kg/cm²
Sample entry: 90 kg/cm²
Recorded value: 6 kg/cm²
